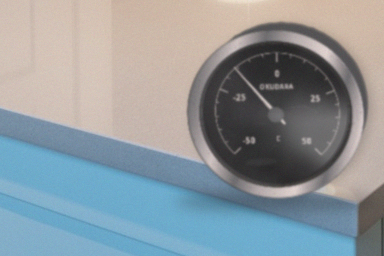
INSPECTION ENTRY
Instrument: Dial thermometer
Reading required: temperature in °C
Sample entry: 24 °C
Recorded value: -15 °C
